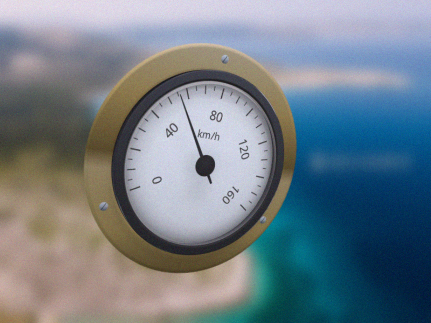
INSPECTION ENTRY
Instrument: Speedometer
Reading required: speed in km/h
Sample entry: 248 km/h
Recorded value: 55 km/h
